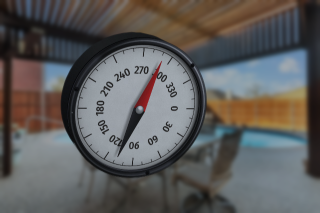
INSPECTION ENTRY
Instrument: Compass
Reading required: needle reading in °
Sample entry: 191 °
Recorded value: 290 °
